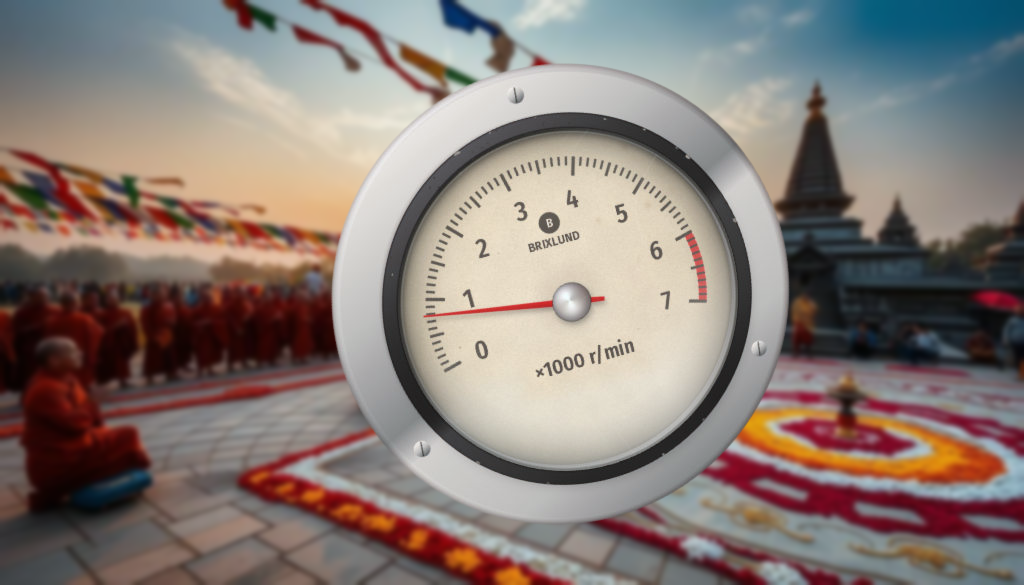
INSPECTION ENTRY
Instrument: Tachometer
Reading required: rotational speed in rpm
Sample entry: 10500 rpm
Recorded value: 800 rpm
